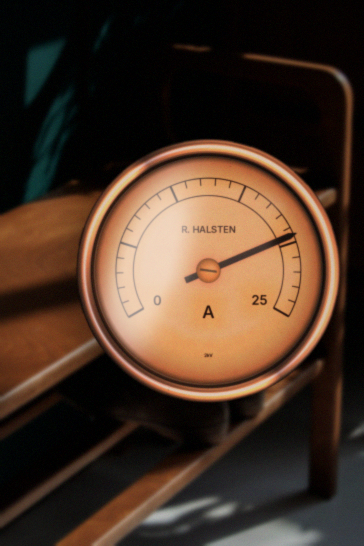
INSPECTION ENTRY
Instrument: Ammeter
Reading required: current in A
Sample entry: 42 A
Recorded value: 19.5 A
